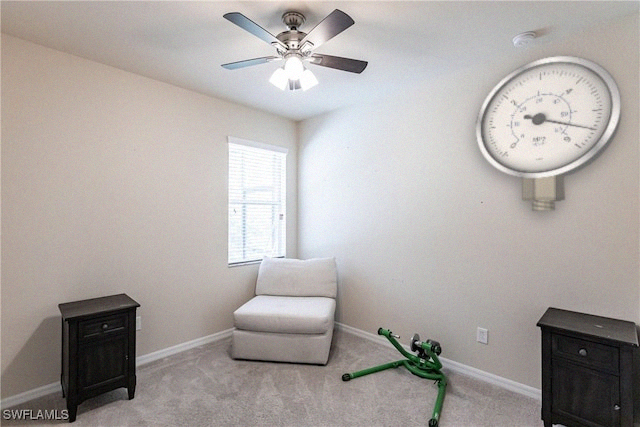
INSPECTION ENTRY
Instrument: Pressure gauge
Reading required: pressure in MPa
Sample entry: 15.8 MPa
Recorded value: 5.5 MPa
